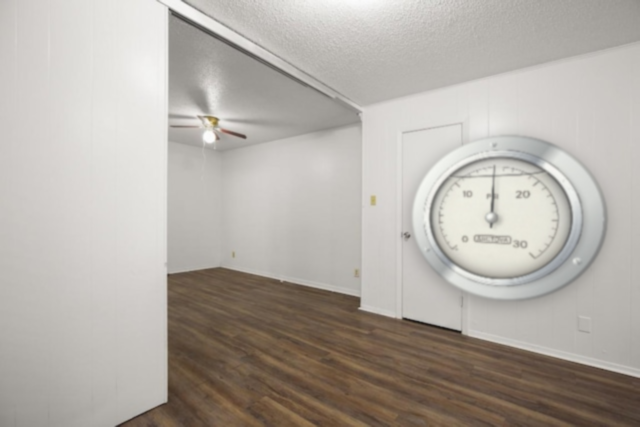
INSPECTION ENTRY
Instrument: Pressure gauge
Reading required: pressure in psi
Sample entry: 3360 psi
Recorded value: 15 psi
